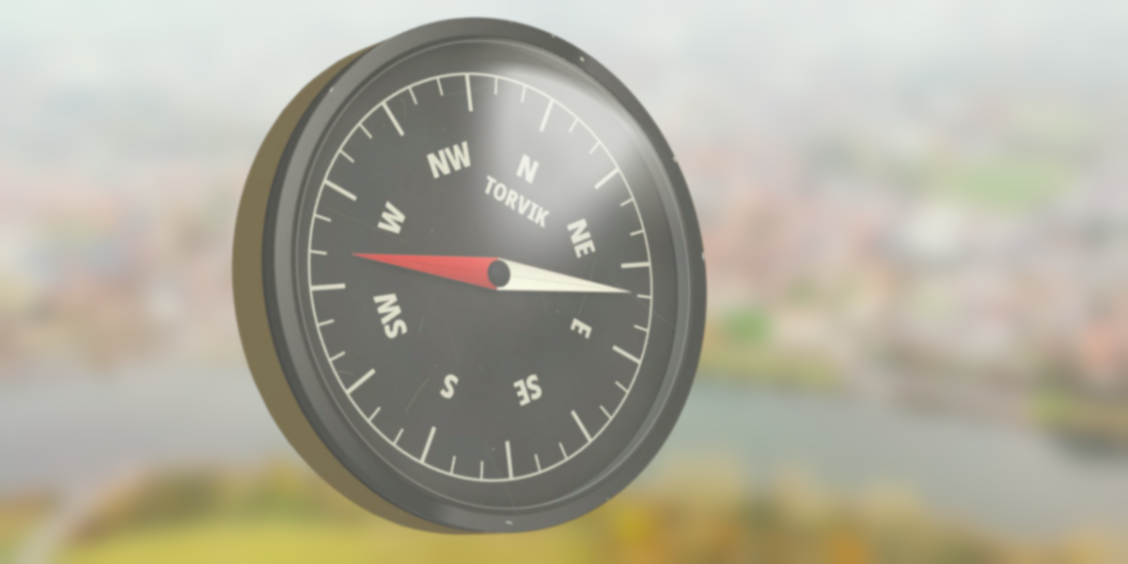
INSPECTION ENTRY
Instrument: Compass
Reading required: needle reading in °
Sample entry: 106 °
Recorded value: 250 °
